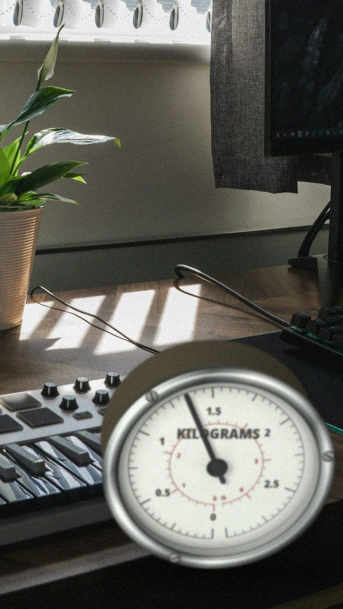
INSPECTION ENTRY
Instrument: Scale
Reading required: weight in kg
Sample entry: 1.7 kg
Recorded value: 1.35 kg
